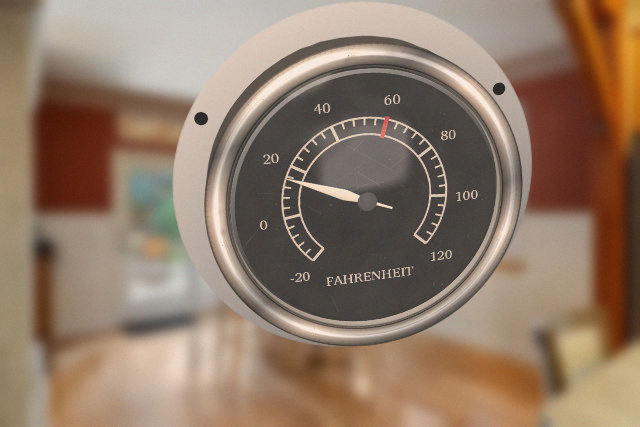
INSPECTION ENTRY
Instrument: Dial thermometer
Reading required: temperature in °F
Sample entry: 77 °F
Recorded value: 16 °F
